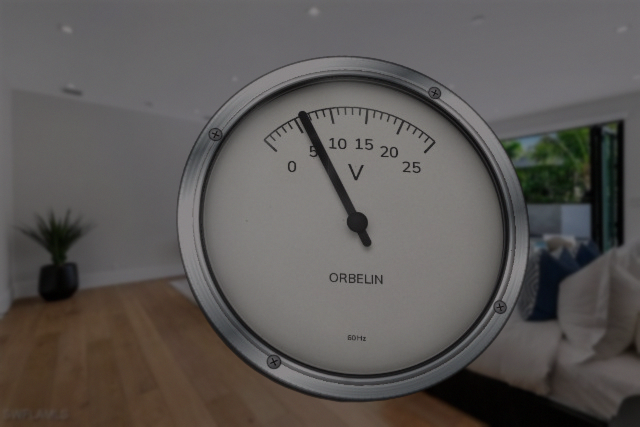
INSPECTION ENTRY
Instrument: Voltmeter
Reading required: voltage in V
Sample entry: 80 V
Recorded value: 6 V
